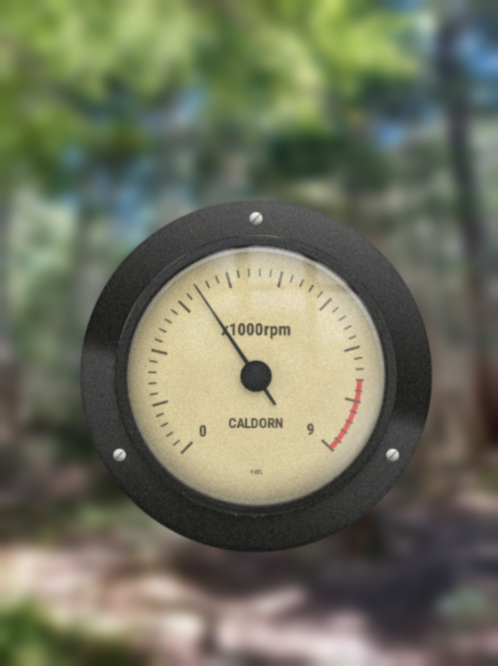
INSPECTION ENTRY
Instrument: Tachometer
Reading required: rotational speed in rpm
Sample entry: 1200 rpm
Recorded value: 3400 rpm
